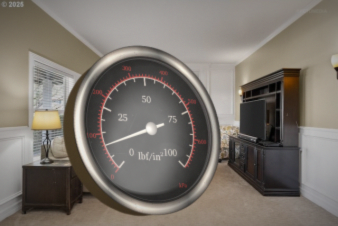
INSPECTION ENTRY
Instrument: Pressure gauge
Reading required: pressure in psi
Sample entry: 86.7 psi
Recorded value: 10 psi
